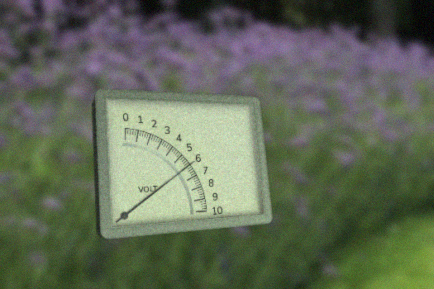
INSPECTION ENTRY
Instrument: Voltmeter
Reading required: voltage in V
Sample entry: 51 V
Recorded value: 6 V
